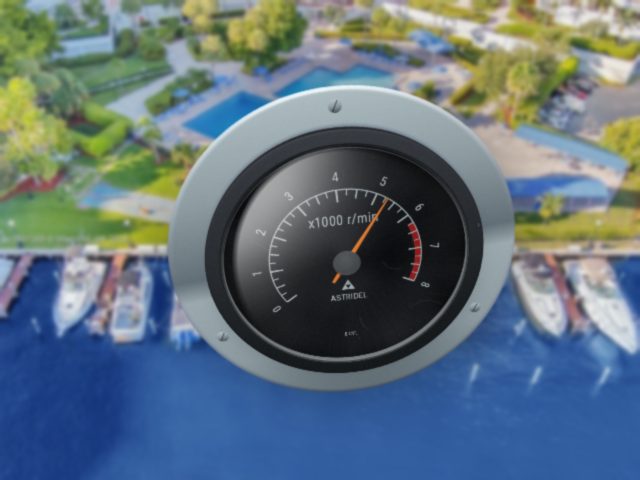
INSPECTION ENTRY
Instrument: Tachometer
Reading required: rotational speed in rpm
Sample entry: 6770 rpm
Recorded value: 5250 rpm
